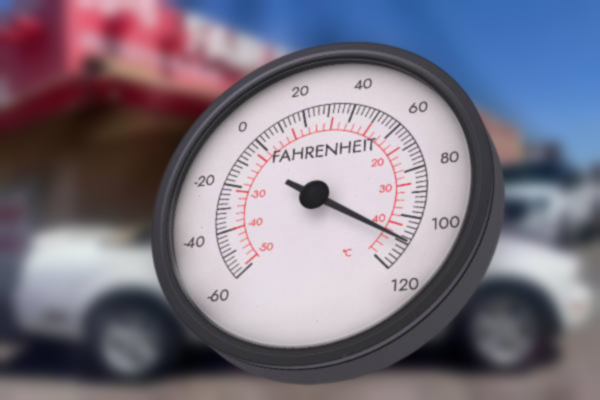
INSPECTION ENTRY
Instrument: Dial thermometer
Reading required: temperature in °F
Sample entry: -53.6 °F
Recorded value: 110 °F
